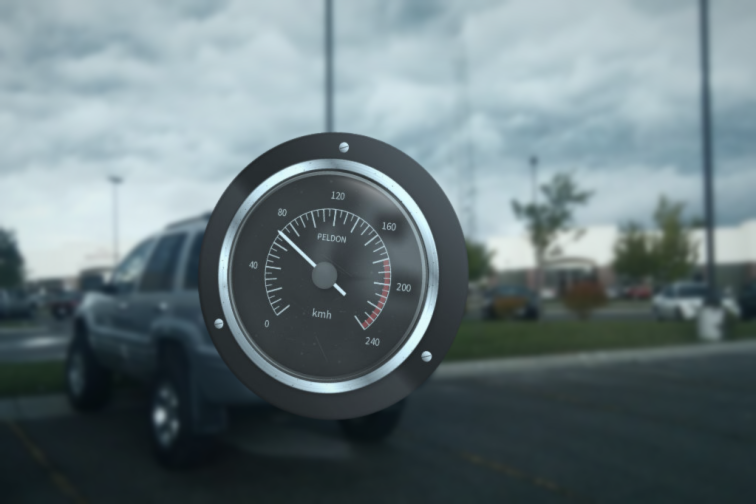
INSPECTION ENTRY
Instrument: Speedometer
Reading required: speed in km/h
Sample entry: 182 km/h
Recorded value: 70 km/h
